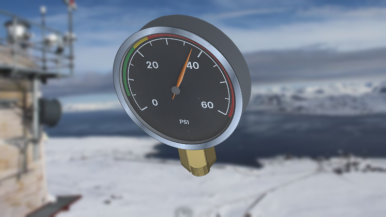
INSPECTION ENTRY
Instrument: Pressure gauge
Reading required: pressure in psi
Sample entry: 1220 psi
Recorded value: 37.5 psi
